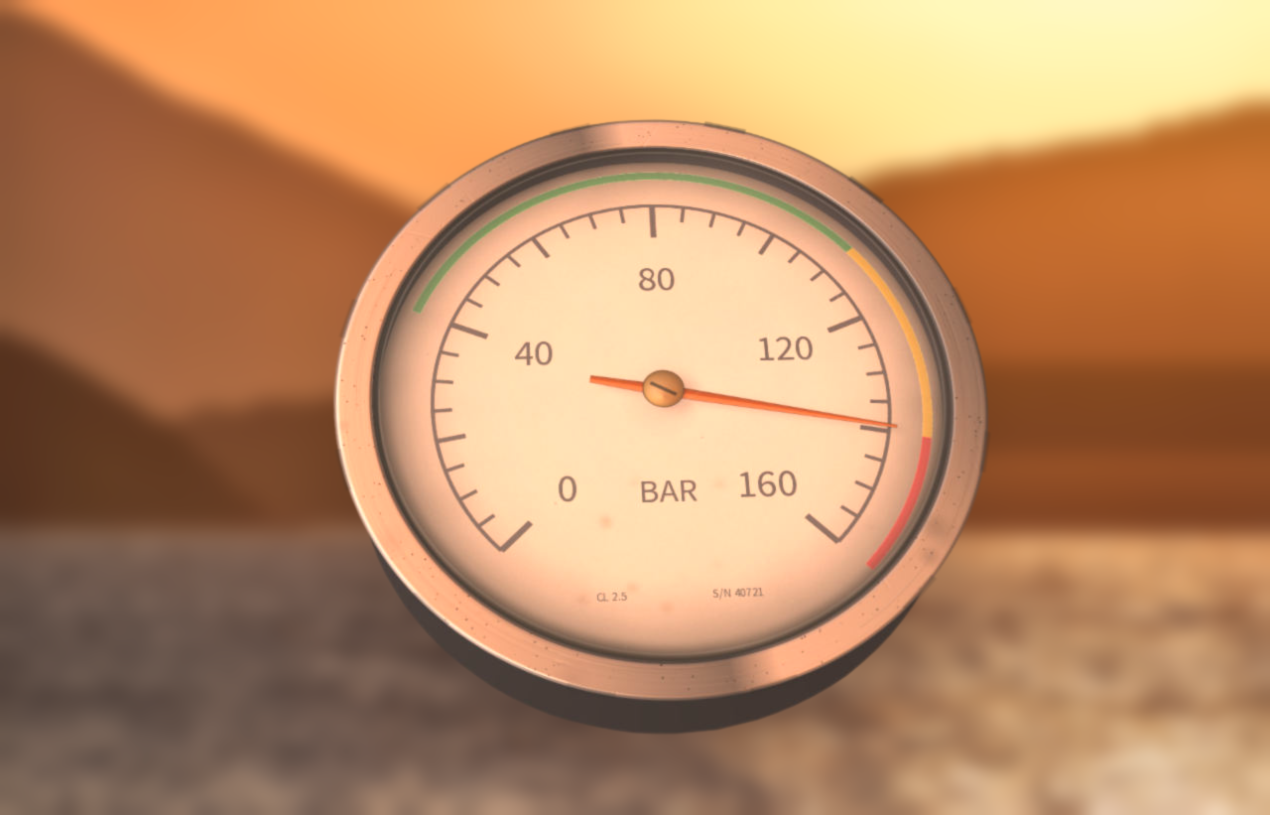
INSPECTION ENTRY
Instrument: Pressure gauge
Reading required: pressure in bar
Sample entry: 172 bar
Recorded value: 140 bar
